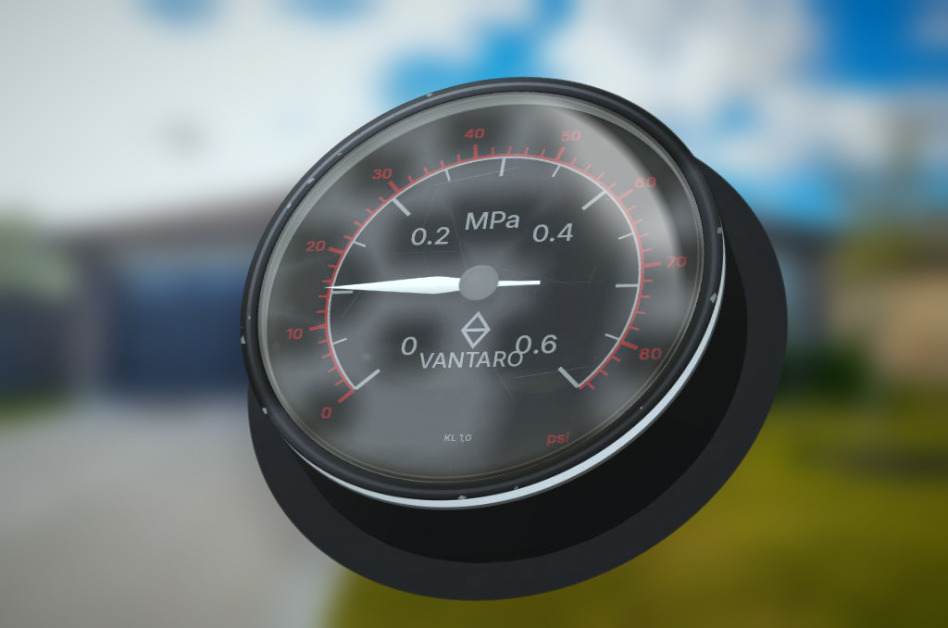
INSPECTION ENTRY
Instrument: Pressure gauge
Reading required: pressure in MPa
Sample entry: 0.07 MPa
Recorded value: 0.1 MPa
